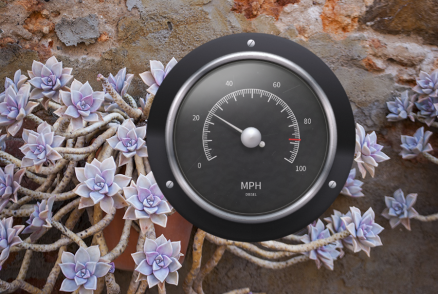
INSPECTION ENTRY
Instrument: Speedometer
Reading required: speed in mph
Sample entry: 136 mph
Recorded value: 25 mph
